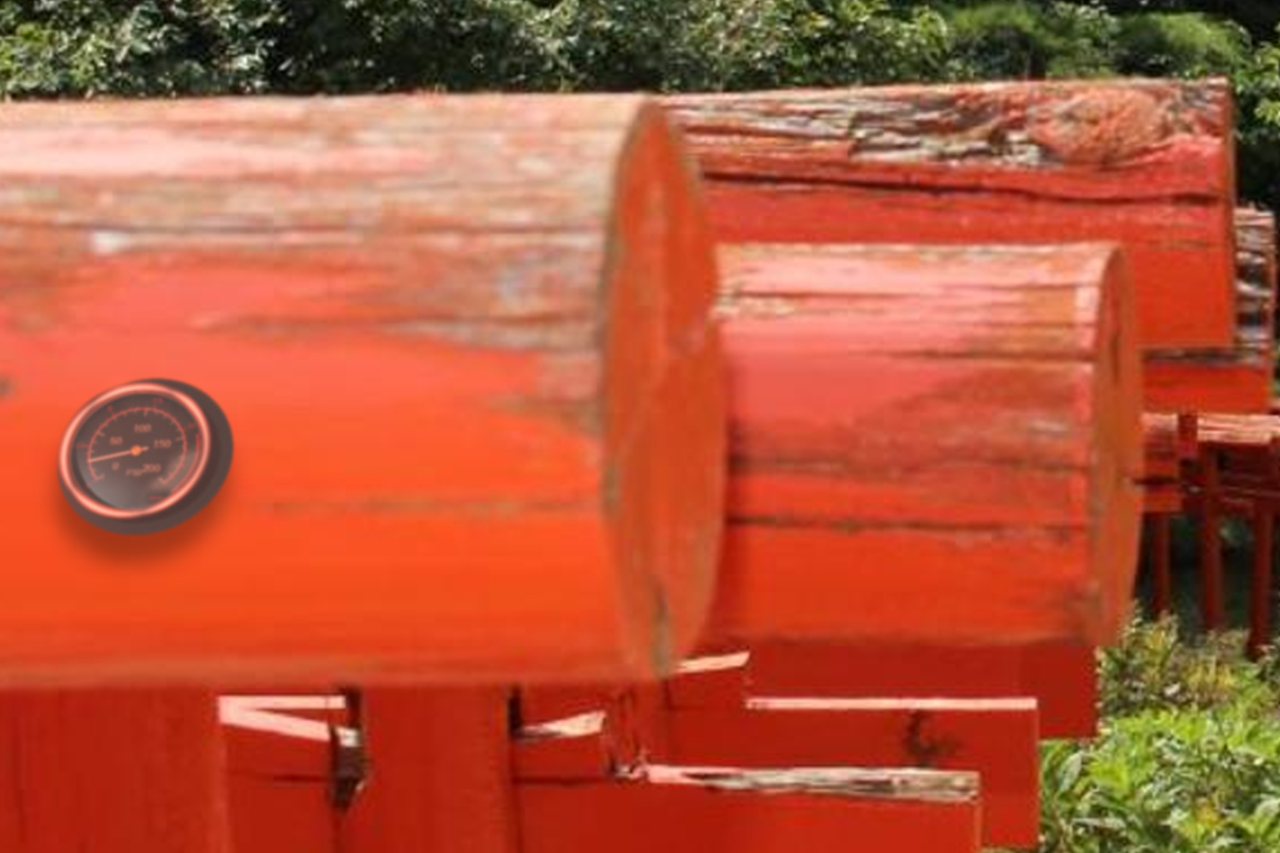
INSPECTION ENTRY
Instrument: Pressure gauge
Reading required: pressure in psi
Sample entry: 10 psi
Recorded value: 20 psi
